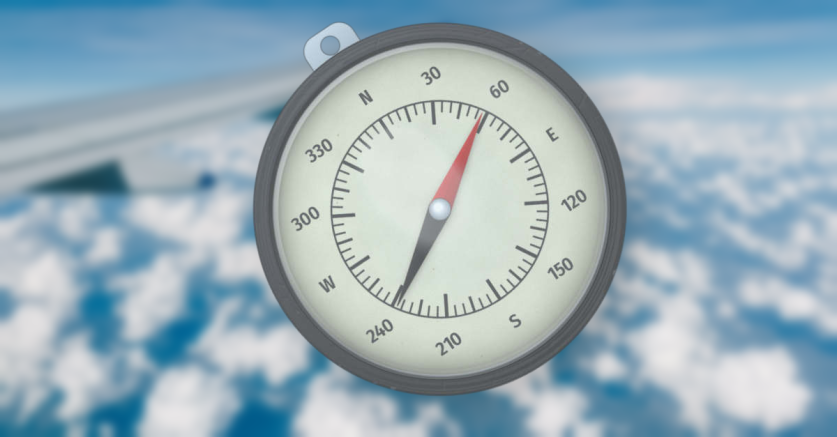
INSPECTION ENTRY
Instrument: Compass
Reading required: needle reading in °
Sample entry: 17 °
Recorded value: 57.5 °
